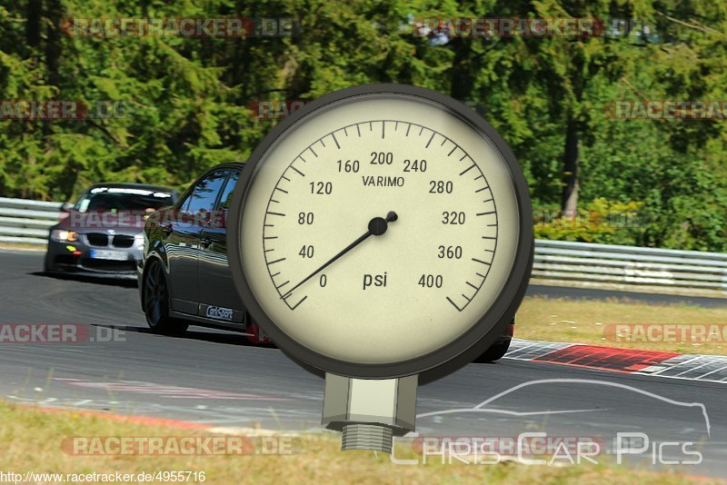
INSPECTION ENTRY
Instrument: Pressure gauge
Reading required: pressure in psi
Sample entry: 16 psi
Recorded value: 10 psi
